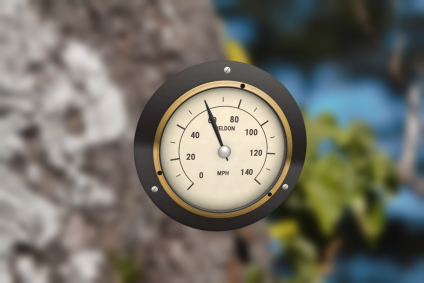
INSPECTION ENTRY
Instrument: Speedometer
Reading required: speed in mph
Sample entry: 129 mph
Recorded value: 60 mph
